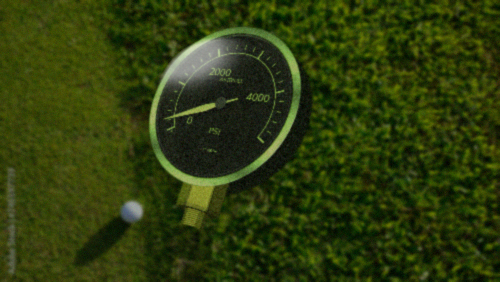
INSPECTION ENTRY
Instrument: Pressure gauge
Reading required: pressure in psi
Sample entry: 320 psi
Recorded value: 200 psi
